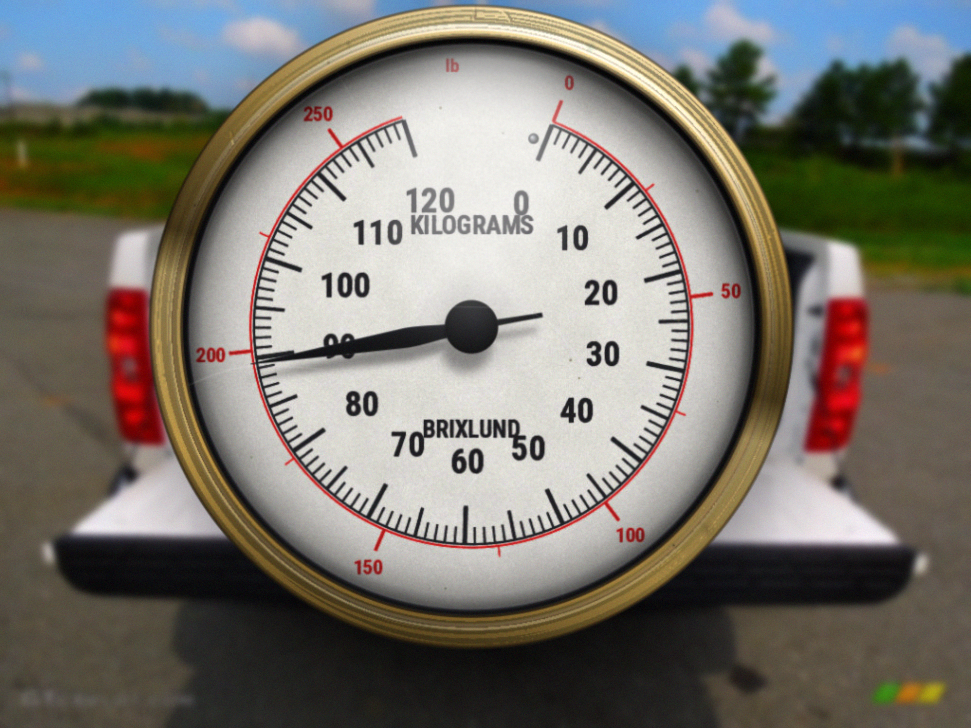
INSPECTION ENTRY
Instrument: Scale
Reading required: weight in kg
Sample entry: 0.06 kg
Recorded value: 89.5 kg
